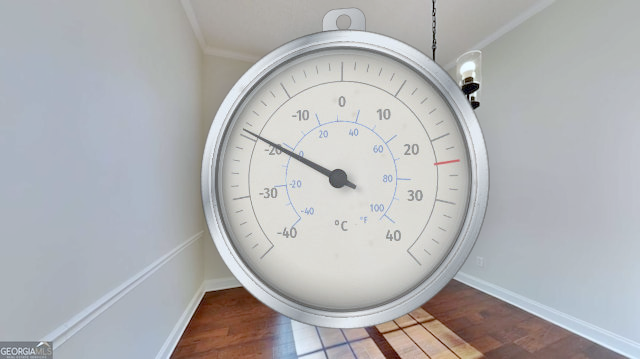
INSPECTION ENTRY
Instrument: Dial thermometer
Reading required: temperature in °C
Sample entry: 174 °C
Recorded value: -19 °C
